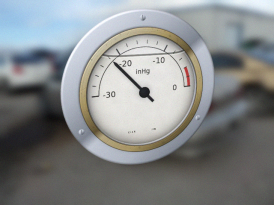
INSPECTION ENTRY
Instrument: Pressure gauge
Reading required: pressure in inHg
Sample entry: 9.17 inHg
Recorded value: -22 inHg
